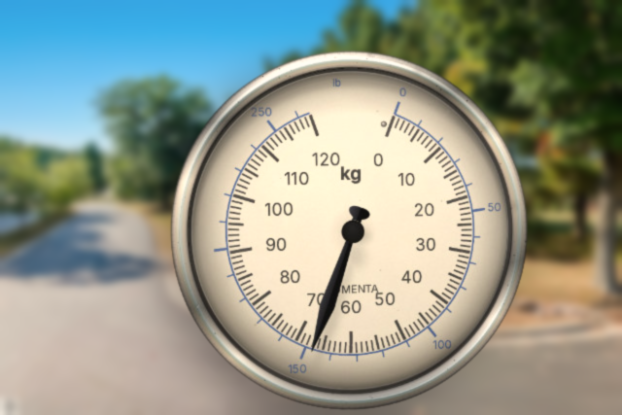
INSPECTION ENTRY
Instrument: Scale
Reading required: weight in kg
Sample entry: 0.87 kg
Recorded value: 67 kg
